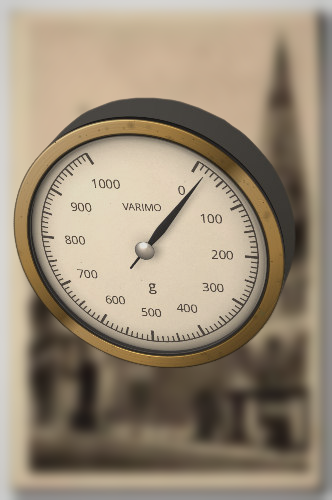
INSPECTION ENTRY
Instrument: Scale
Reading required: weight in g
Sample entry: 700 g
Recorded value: 20 g
